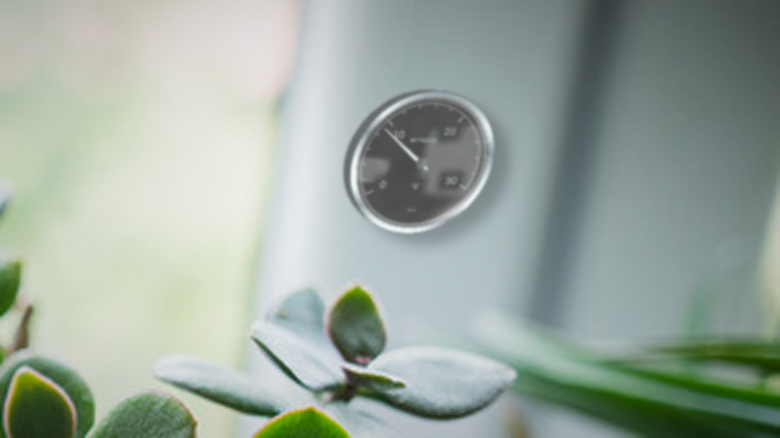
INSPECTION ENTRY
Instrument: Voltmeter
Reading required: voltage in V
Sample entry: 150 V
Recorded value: 9 V
